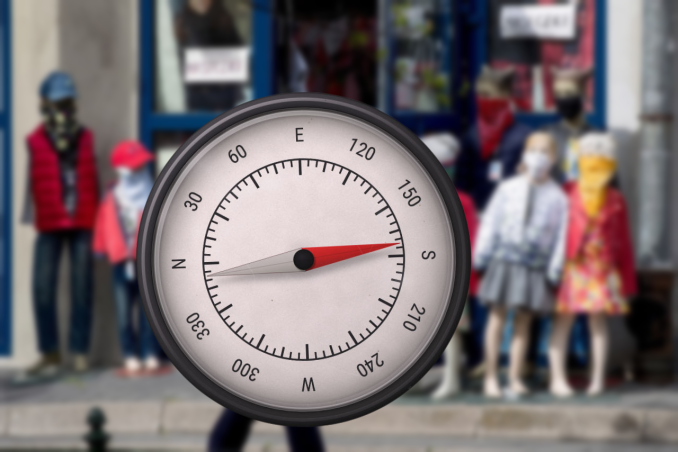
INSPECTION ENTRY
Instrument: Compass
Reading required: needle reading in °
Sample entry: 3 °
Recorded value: 172.5 °
